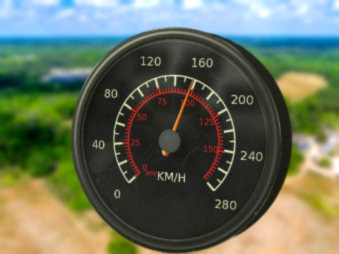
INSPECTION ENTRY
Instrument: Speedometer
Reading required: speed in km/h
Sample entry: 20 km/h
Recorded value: 160 km/h
